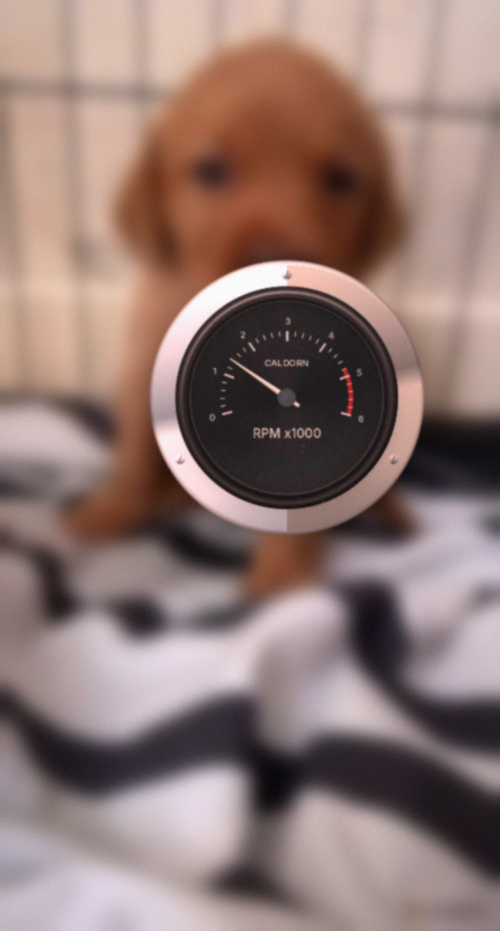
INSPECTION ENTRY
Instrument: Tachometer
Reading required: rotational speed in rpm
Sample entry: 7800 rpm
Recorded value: 1400 rpm
